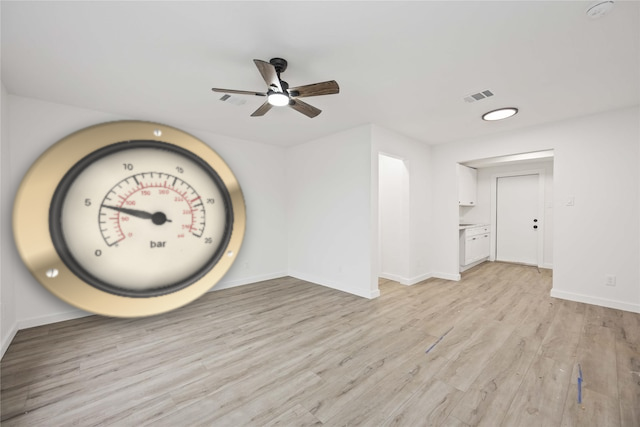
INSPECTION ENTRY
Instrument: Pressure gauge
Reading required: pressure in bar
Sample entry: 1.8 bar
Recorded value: 5 bar
